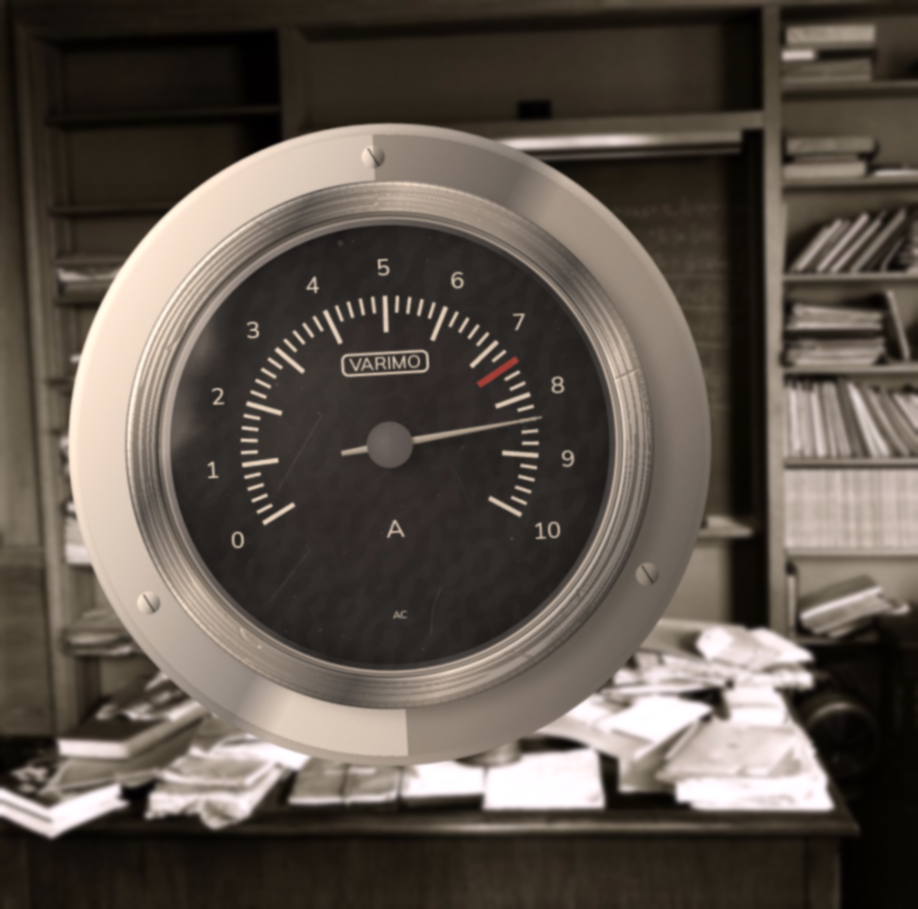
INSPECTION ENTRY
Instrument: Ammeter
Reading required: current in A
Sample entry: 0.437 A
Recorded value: 8.4 A
